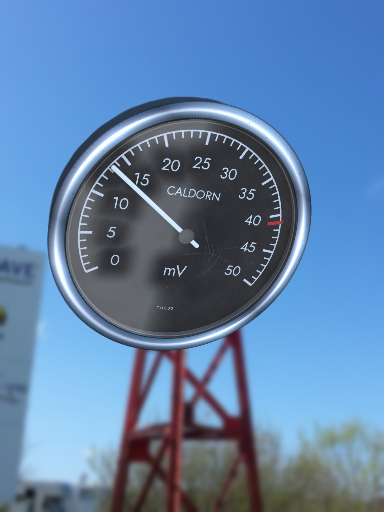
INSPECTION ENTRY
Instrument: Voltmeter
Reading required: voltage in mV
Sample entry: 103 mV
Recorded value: 13.5 mV
